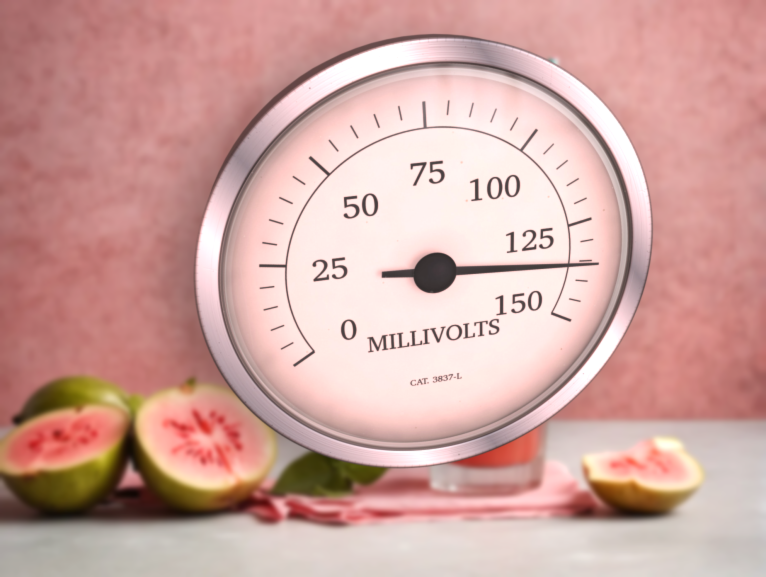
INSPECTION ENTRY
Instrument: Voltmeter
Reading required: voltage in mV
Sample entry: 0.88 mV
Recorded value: 135 mV
